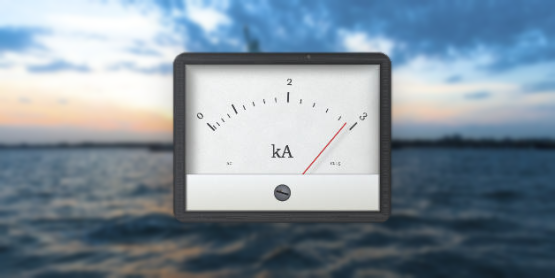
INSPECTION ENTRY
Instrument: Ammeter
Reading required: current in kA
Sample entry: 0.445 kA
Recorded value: 2.9 kA
